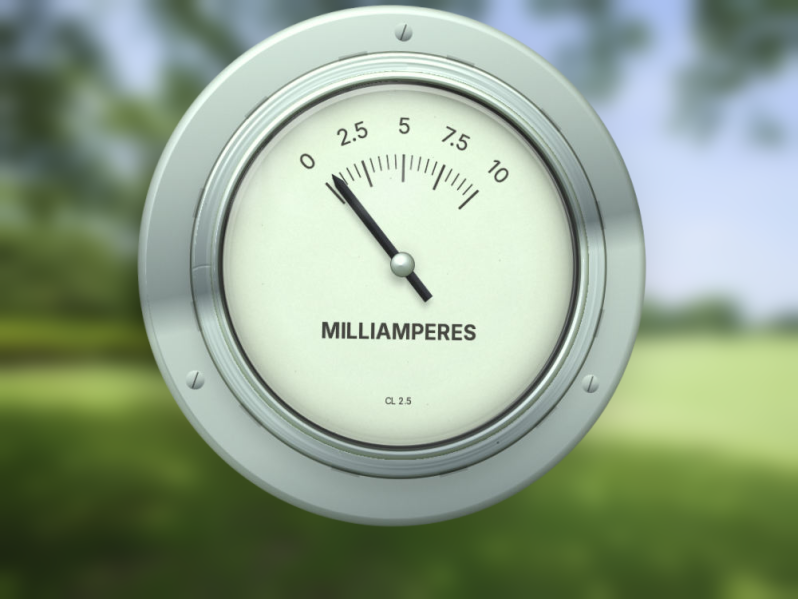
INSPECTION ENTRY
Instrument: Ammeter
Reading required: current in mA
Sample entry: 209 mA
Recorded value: 0.5 mA
